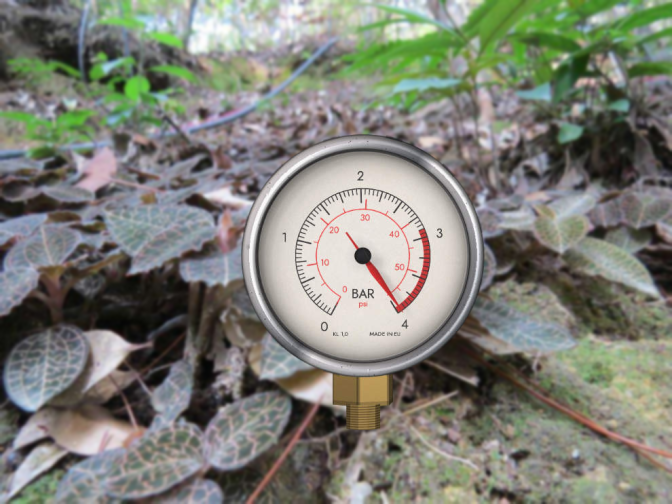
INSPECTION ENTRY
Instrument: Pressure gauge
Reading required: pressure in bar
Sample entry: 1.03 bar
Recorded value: 3.95 bar
